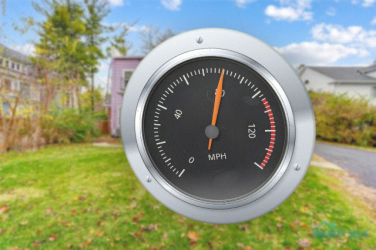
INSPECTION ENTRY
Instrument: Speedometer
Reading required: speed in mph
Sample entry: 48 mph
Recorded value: 80 mph
